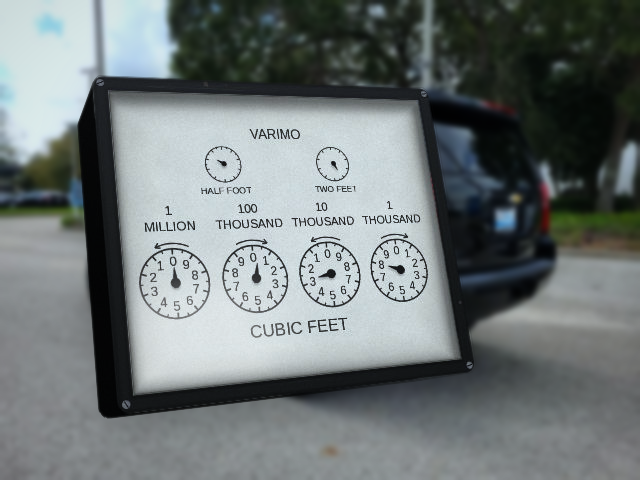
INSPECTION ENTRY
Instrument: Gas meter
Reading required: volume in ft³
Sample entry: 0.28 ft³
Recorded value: 2800 ft³
